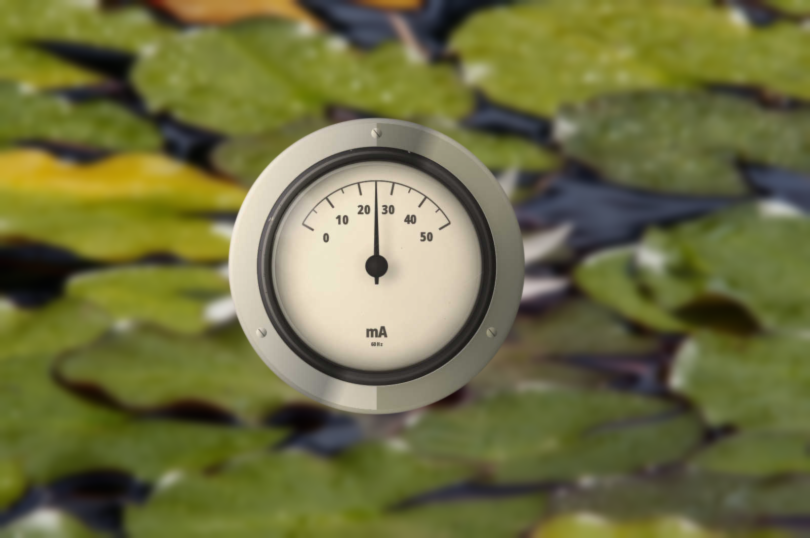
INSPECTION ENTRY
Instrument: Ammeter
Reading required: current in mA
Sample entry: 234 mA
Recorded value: 25 mA
